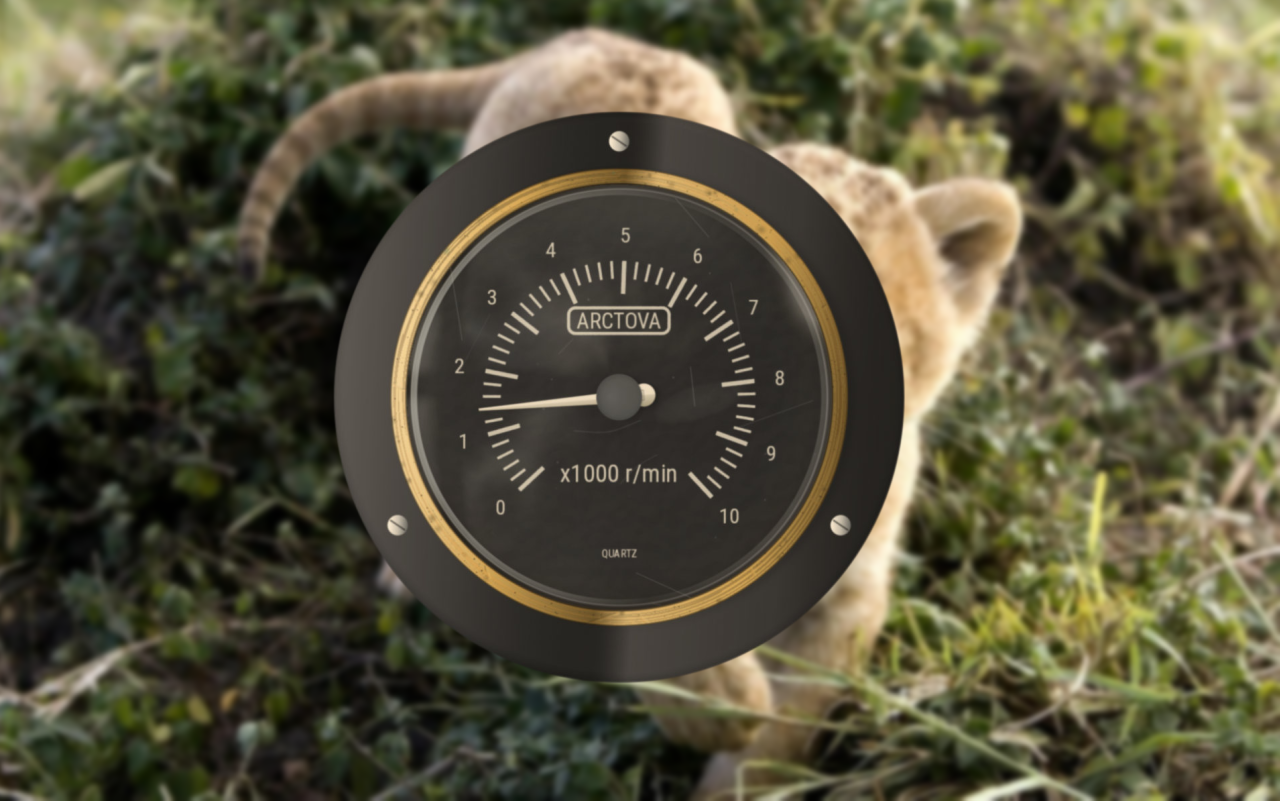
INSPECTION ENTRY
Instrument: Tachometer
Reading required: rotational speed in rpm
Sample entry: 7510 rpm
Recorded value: 1400 rpm
